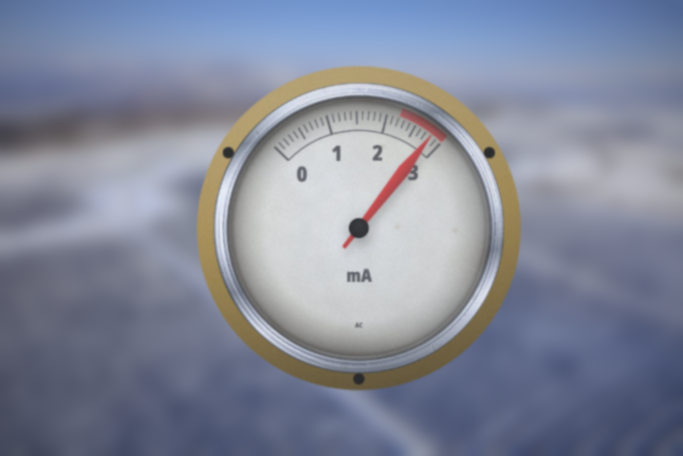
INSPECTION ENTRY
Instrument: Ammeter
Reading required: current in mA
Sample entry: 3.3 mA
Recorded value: 2.8 mA
